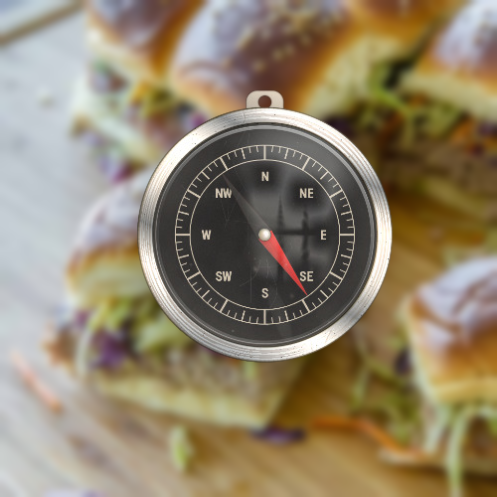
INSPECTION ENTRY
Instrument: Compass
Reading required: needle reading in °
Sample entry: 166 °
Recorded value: 145 °
